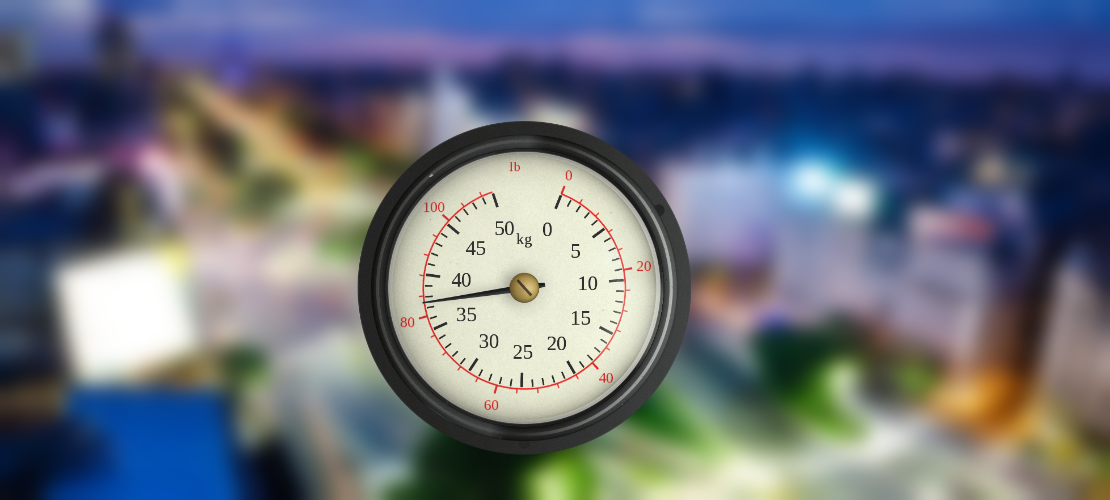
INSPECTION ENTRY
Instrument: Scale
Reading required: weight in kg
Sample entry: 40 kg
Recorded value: 37.5 kg
